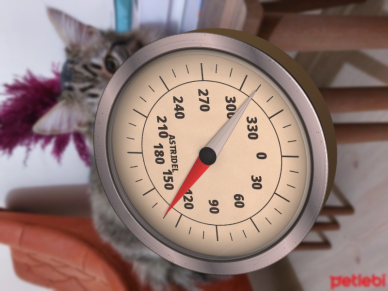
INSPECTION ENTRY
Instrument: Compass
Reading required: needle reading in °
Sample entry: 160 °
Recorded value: 130 °
